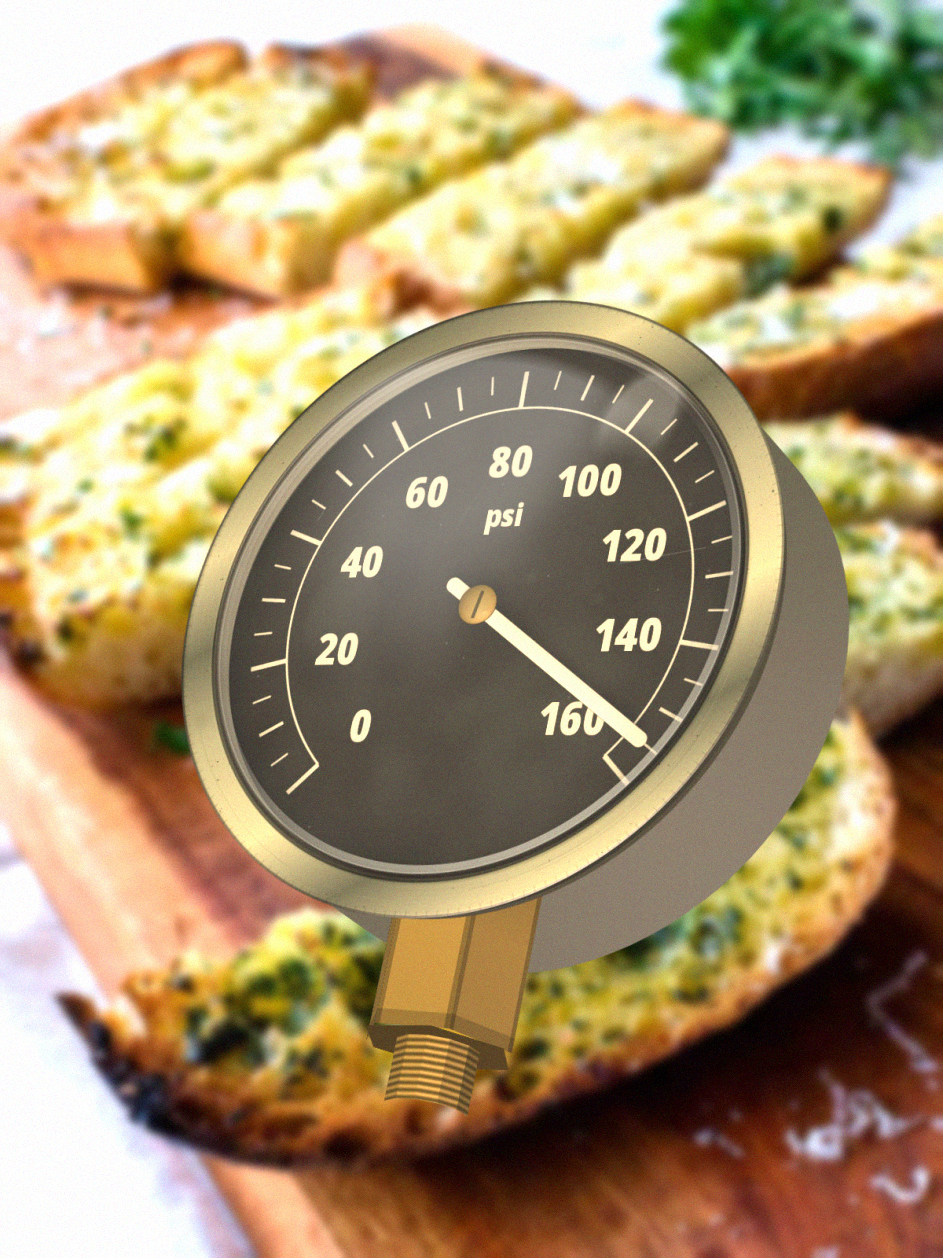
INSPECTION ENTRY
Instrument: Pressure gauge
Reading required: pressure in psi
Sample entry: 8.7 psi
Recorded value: 155 psi
